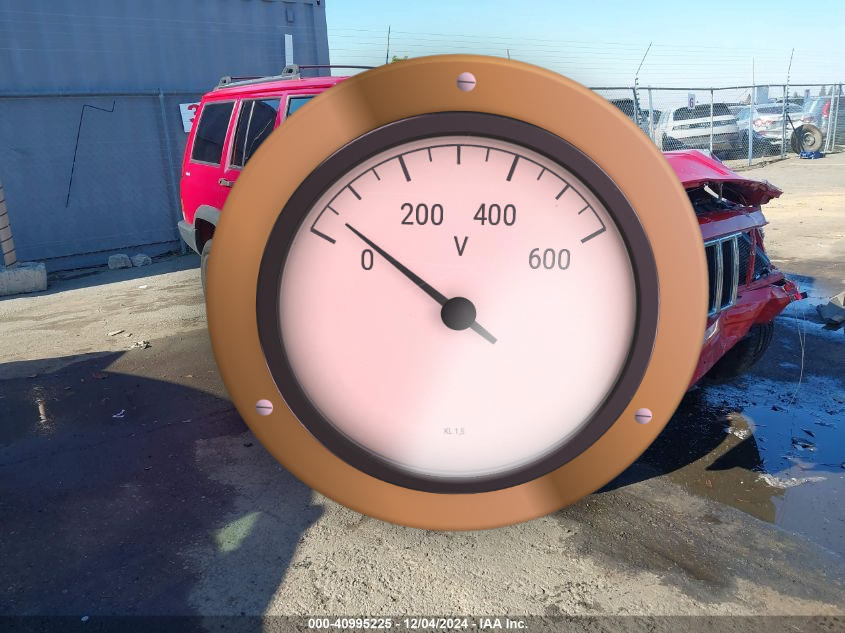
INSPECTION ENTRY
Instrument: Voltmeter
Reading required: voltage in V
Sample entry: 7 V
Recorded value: 50 V
